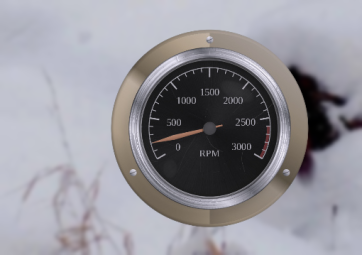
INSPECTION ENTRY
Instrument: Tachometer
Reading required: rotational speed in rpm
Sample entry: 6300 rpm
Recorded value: 200 rpm
